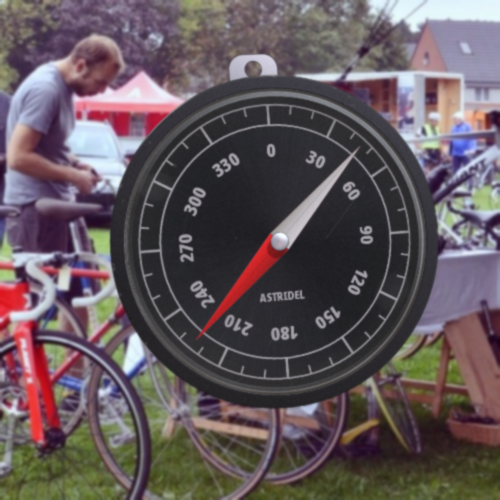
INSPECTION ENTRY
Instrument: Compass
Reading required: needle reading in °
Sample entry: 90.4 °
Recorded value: 225 °
